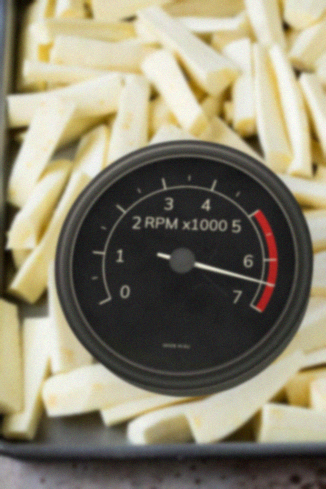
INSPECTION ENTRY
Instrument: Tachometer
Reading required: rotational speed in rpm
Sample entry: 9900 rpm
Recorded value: 6500 rpm
